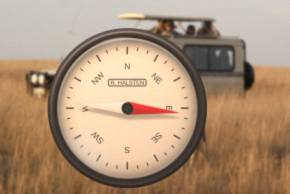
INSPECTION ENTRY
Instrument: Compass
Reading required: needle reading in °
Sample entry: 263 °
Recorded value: 95 °
